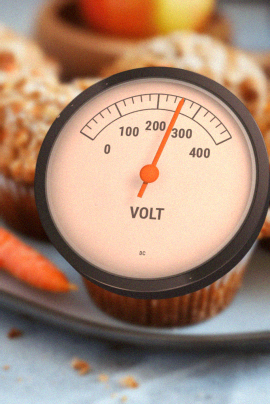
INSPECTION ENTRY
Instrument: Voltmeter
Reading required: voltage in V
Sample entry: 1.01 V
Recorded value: 260 V
